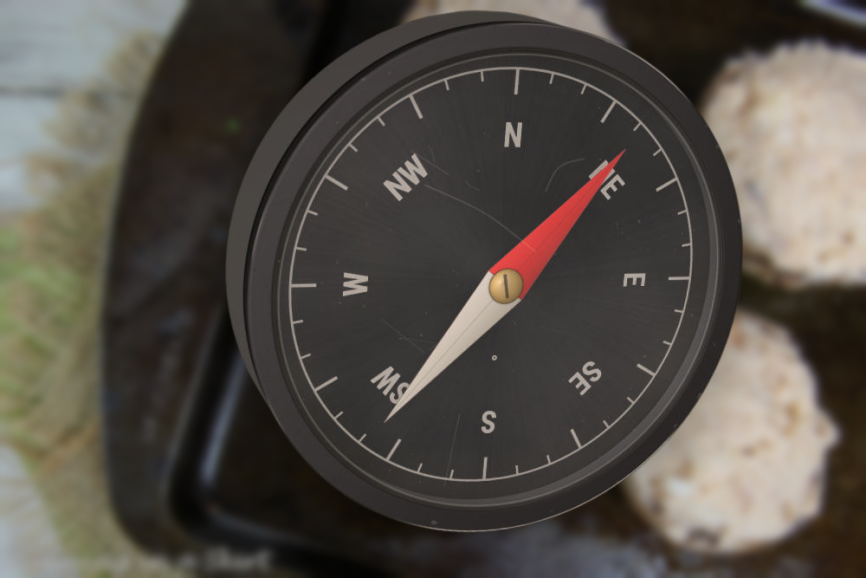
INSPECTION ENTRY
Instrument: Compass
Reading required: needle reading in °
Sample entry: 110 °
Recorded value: 40 °
